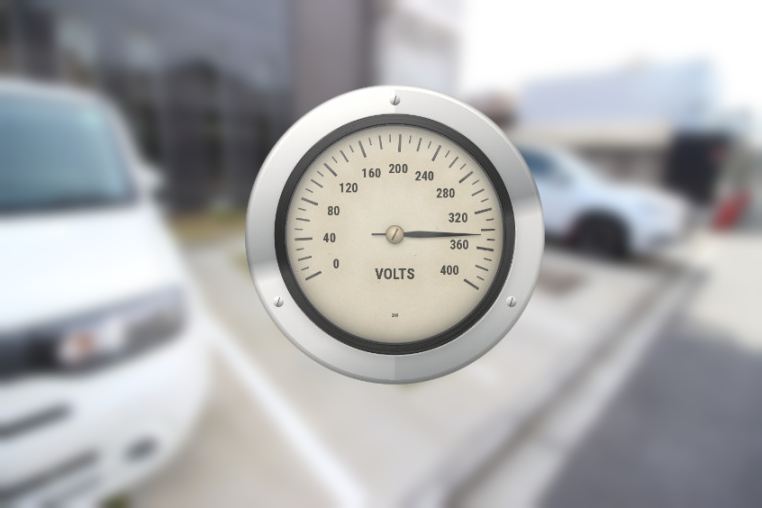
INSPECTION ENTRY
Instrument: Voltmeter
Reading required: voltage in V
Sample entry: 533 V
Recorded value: 345 V
